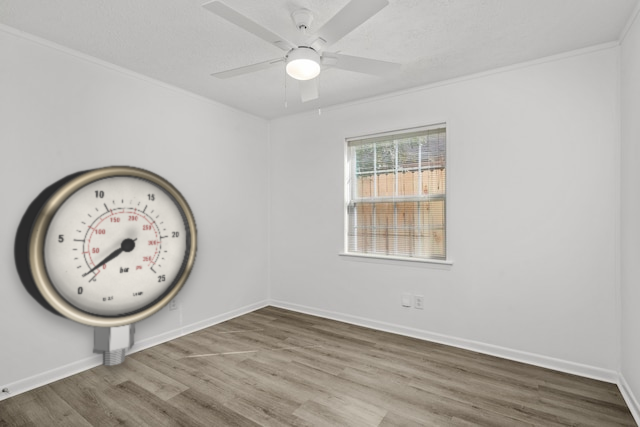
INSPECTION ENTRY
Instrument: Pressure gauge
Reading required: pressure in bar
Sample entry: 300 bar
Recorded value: 1 bar
